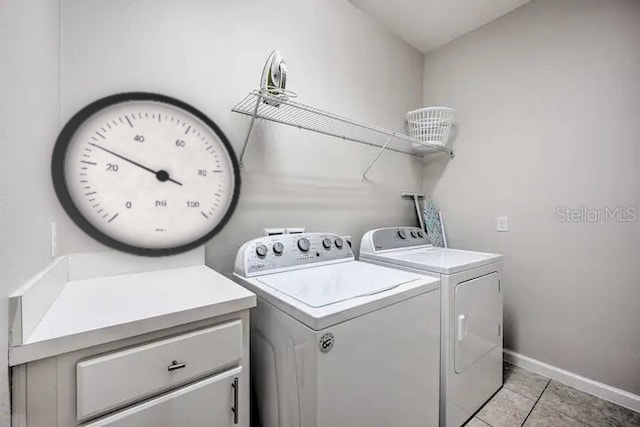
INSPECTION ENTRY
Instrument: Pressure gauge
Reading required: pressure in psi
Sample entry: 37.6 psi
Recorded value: 26 psi
